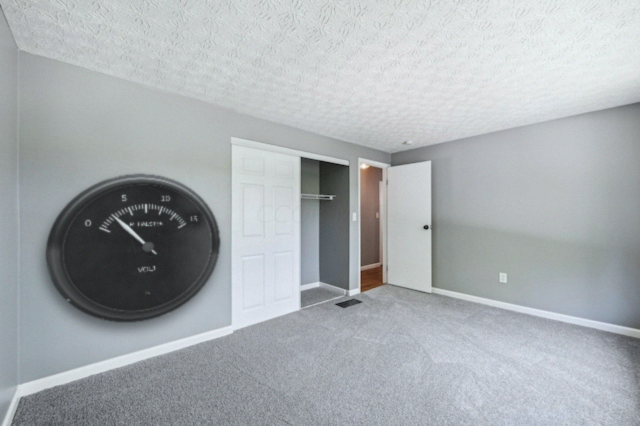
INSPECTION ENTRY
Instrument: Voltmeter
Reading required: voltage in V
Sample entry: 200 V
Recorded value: 2.5 V
